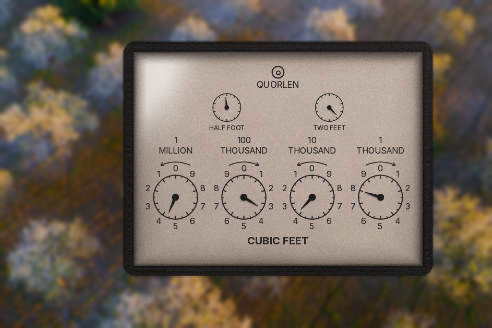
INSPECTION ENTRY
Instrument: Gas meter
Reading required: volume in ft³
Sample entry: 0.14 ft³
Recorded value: 433800 ft³
